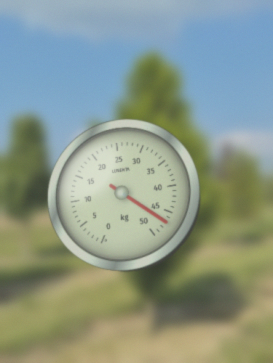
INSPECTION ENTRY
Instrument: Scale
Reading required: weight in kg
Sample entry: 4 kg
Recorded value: 47 kg
